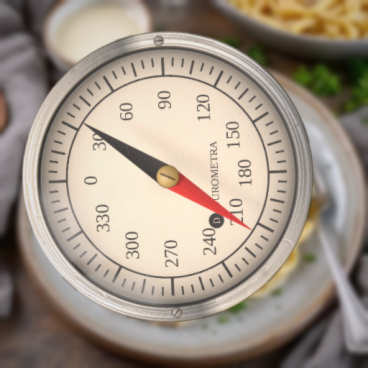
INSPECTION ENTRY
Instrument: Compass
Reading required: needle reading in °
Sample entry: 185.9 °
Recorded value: 215 °
